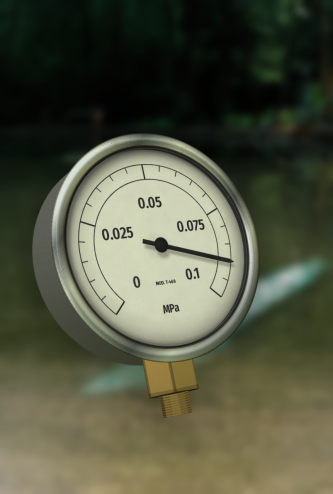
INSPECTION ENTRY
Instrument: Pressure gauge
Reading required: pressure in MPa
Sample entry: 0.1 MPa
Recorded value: 0.09 MPa
